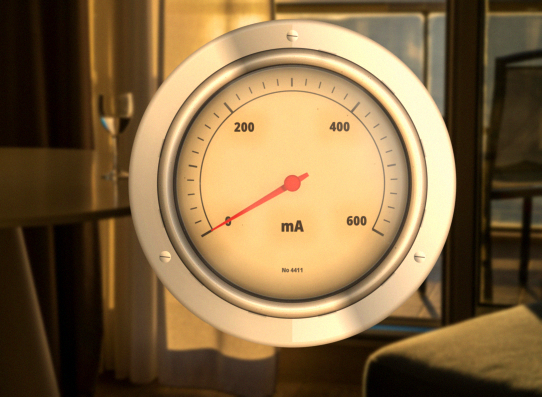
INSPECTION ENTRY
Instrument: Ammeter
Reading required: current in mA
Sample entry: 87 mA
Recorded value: 0 mA
